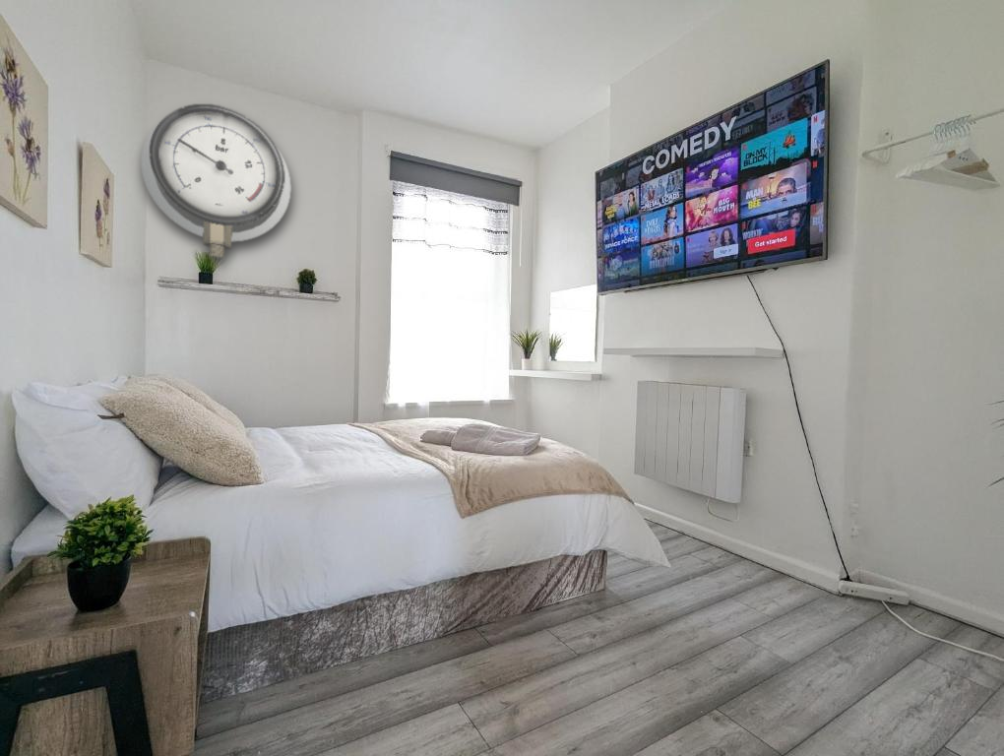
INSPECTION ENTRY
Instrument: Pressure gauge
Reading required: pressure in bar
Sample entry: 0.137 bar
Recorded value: 4 bar
